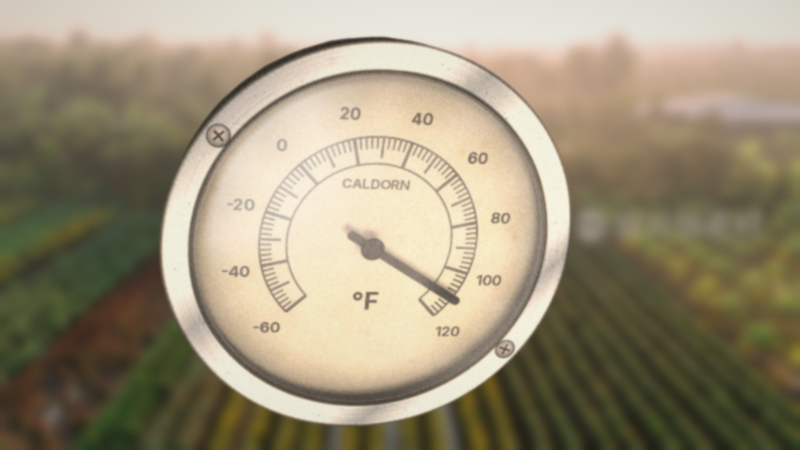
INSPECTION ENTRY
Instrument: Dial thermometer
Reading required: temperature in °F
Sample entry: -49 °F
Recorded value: 110 °F
